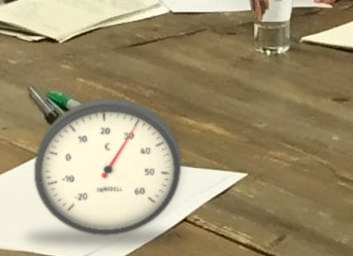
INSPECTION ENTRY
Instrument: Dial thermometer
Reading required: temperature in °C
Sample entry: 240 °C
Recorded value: 30 °C
